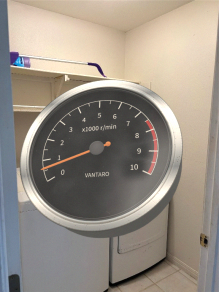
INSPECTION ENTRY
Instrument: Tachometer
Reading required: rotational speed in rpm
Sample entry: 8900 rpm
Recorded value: 500 rpm
